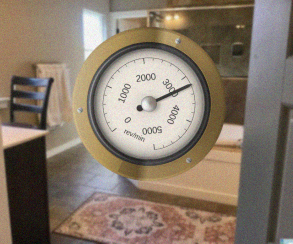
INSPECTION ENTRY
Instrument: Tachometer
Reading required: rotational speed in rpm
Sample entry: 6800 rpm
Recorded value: 3200 rpm
